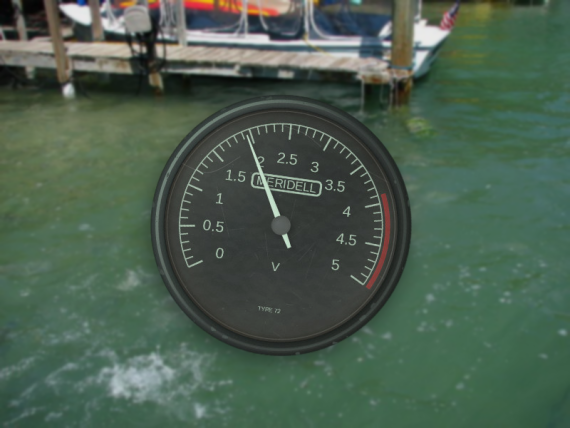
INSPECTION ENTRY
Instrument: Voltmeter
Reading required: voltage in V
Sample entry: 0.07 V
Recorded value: 1.95 V
